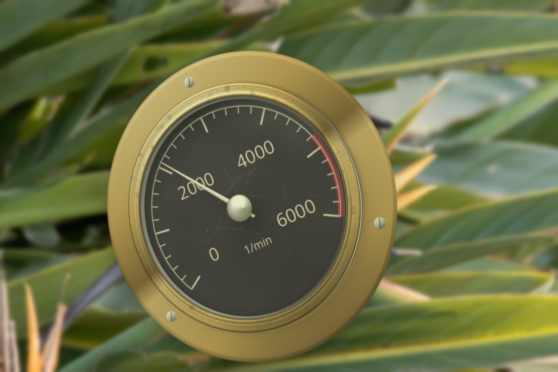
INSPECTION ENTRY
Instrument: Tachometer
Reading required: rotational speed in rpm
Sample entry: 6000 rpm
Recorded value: 2100 rpm
